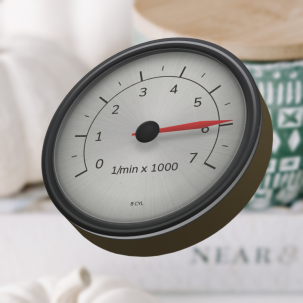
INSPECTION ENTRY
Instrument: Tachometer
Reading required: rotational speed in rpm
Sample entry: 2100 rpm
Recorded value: 6000 rpm
